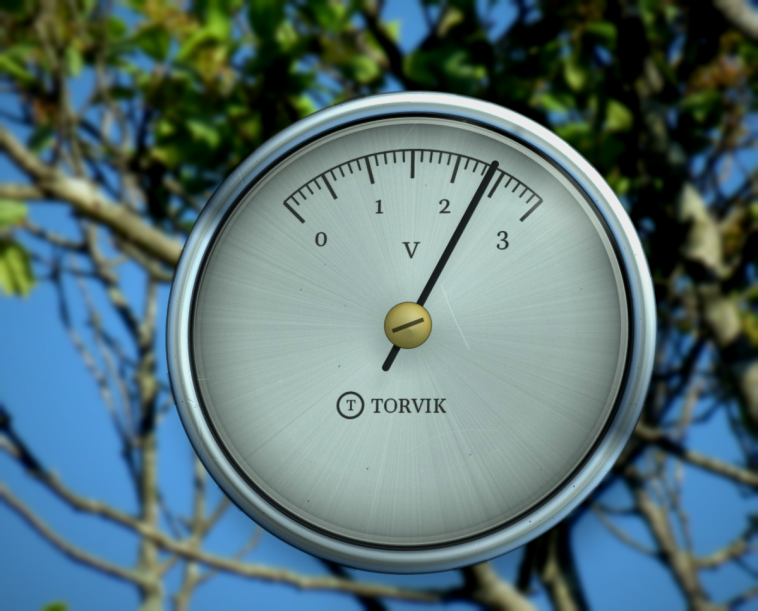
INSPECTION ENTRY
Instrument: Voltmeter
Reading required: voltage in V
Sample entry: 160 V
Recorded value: 2.4 V
